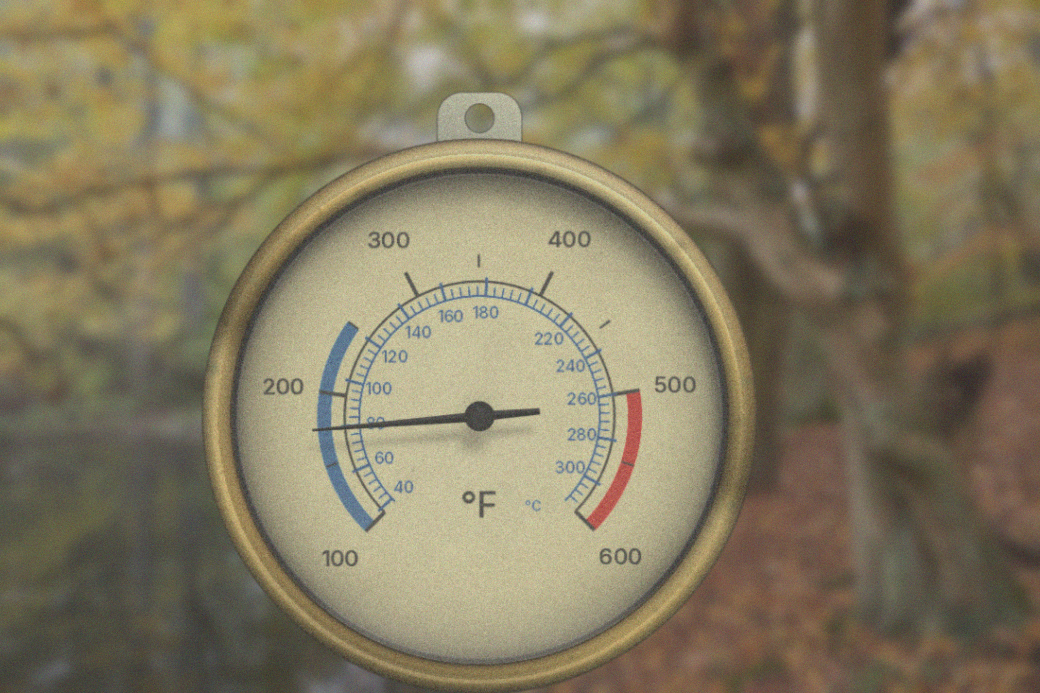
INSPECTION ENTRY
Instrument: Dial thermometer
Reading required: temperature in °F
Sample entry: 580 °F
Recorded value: 175 °F
